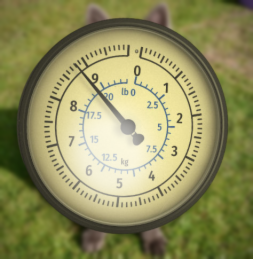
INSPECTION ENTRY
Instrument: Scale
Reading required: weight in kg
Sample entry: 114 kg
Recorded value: 8.8 kg
